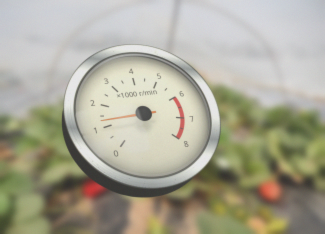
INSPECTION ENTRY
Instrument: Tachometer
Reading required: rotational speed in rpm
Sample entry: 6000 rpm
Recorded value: 1250 rpm
